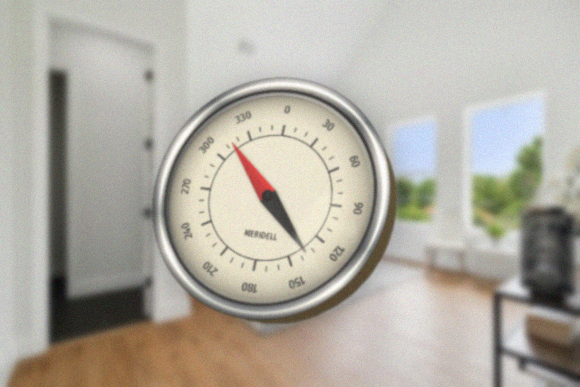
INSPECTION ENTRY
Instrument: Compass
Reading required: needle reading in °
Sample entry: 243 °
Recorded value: 315 °
